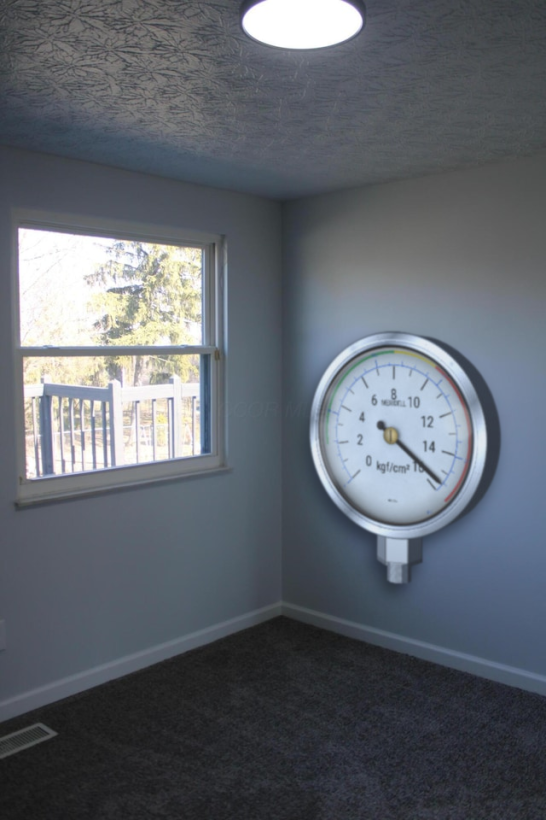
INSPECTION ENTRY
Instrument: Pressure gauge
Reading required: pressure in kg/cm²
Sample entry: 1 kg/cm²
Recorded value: 15.5 kg/cm²
